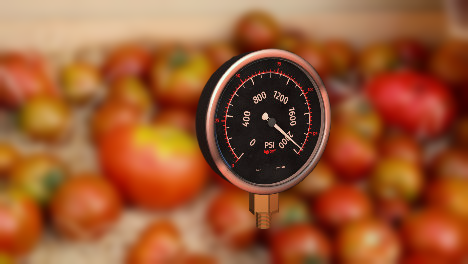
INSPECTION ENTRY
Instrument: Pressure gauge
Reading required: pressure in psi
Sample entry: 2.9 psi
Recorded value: 1950 psi
